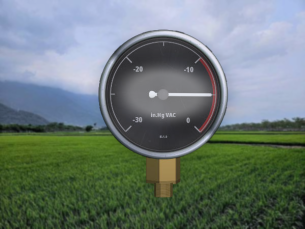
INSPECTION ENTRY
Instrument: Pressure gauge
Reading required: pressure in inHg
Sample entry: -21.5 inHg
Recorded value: -5 inHg
